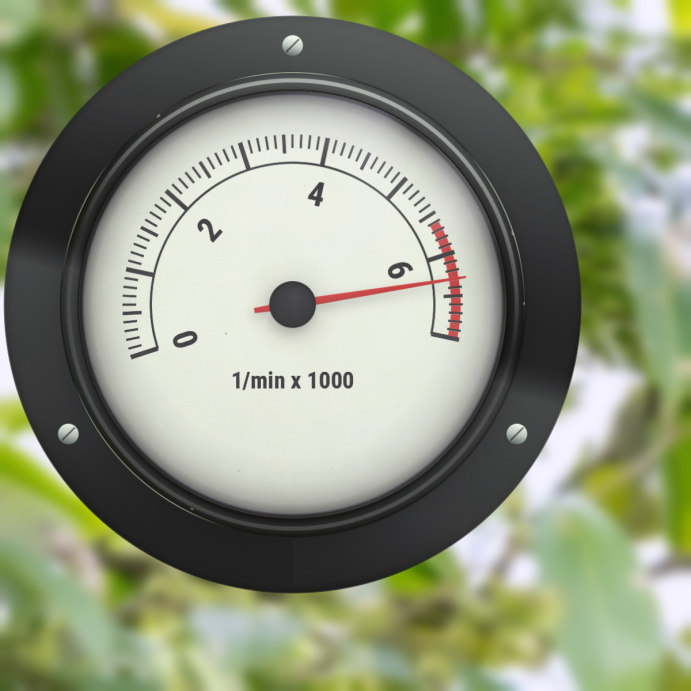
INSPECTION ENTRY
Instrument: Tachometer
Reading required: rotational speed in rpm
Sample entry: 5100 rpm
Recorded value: 6300 rpm
